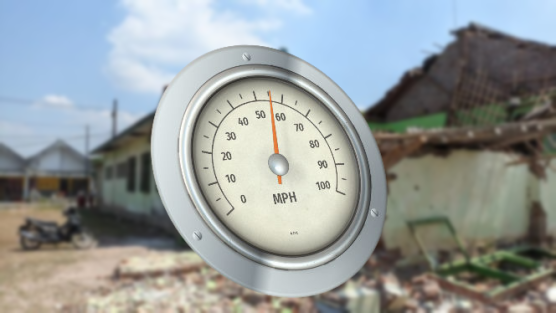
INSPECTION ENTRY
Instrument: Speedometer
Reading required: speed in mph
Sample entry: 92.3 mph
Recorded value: 55 mph
